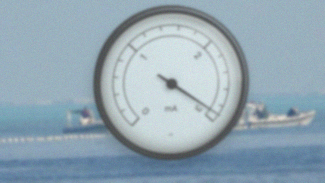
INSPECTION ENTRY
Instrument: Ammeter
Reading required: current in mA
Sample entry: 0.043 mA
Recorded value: 2.9 mA
